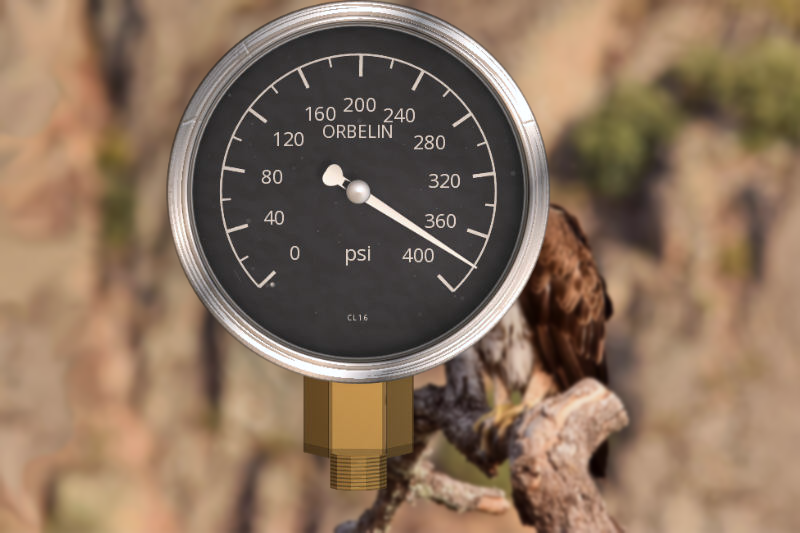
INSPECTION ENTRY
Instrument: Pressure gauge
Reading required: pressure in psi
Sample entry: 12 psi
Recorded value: 380 psi
